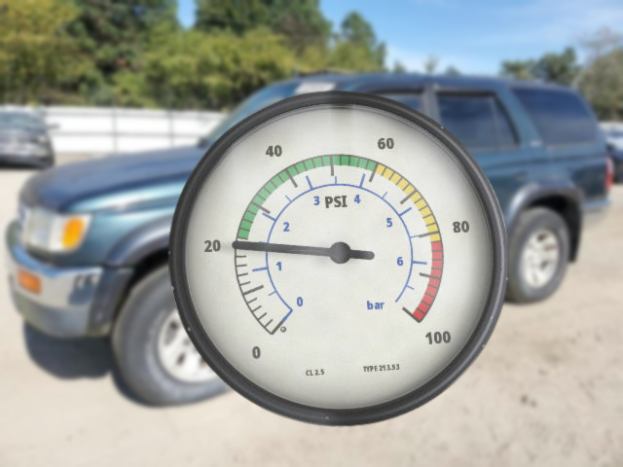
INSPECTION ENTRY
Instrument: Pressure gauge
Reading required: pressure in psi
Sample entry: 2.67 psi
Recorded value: 20 psi
